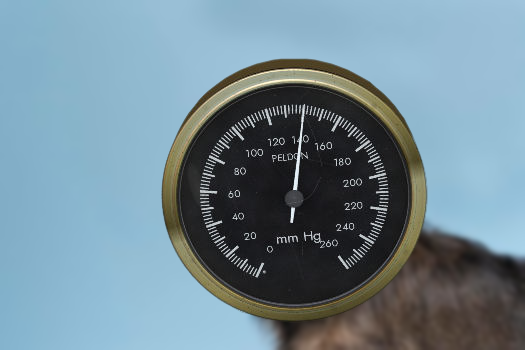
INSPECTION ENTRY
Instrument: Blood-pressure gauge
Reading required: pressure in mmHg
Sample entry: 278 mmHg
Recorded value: 140 mmHg
